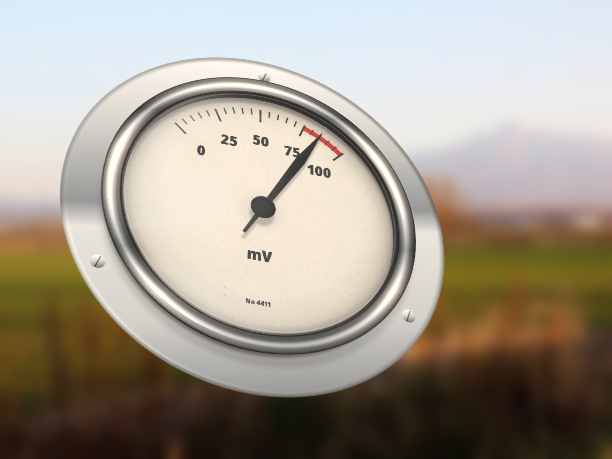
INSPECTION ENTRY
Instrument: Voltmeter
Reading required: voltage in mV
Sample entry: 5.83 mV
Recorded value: 85 mV
